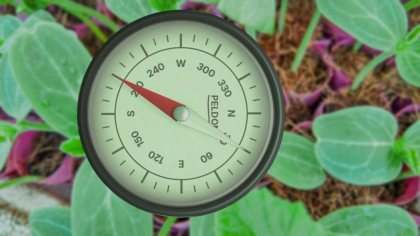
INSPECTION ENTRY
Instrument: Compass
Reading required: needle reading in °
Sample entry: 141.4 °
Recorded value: 210 °
